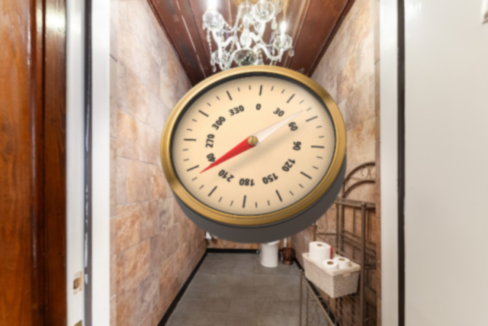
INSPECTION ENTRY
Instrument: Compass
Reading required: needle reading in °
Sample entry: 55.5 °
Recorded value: 230 °
